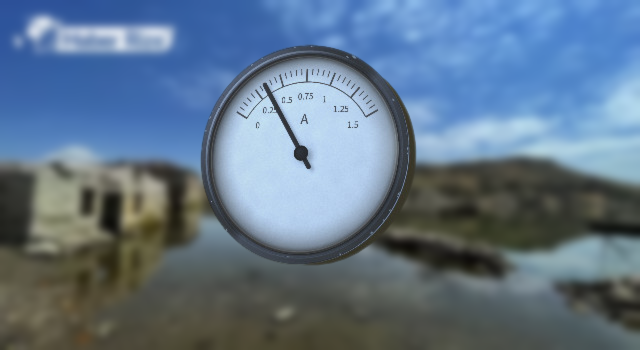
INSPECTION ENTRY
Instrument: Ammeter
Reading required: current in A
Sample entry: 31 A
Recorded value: 0.35 A
